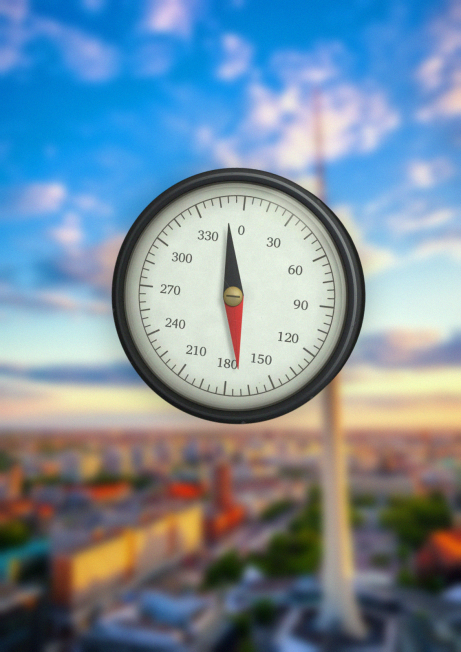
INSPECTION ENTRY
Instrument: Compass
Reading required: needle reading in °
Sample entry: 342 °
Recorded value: 170 °
